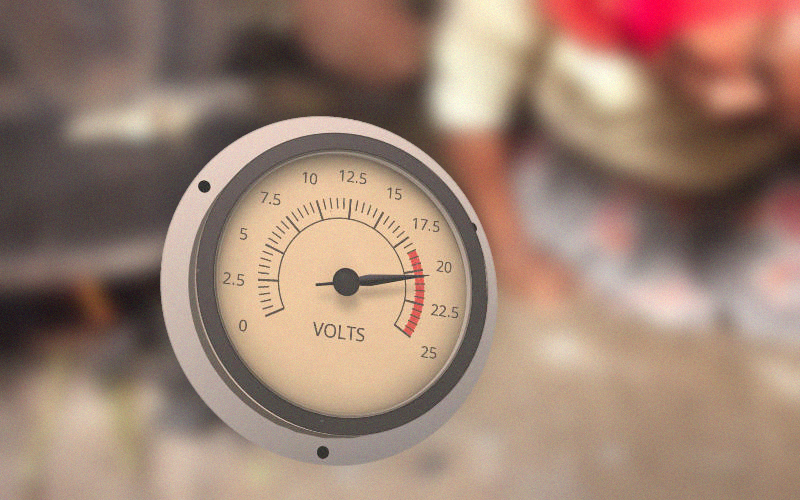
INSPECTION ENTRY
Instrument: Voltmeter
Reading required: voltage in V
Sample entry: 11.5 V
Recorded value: 20.5 V
